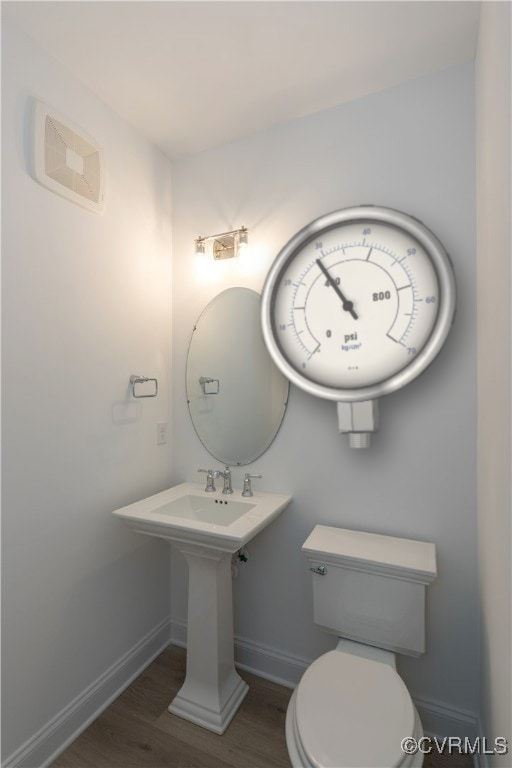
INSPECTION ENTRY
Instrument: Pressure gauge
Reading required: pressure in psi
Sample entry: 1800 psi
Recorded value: 400 psi
